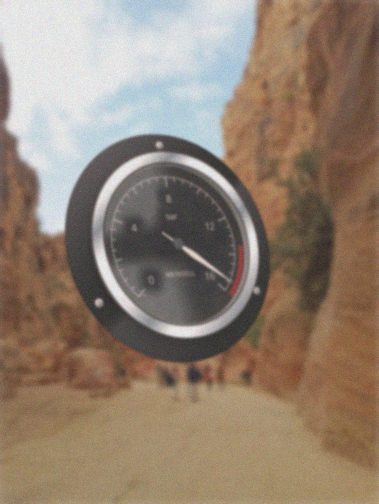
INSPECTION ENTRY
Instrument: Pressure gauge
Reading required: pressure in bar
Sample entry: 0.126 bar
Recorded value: 15.5 bar
